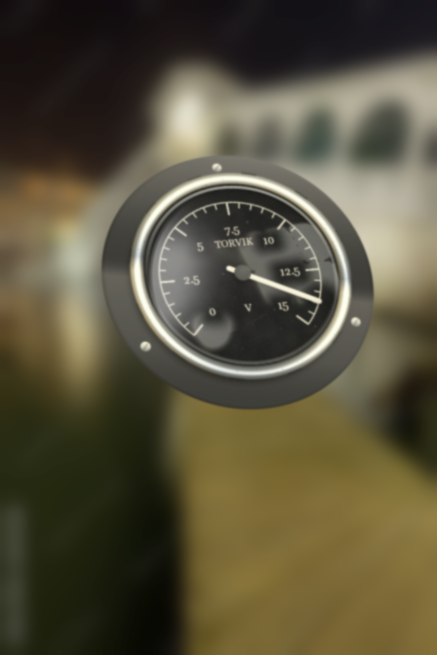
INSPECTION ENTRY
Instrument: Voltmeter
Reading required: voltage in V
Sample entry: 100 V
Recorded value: 14 V
